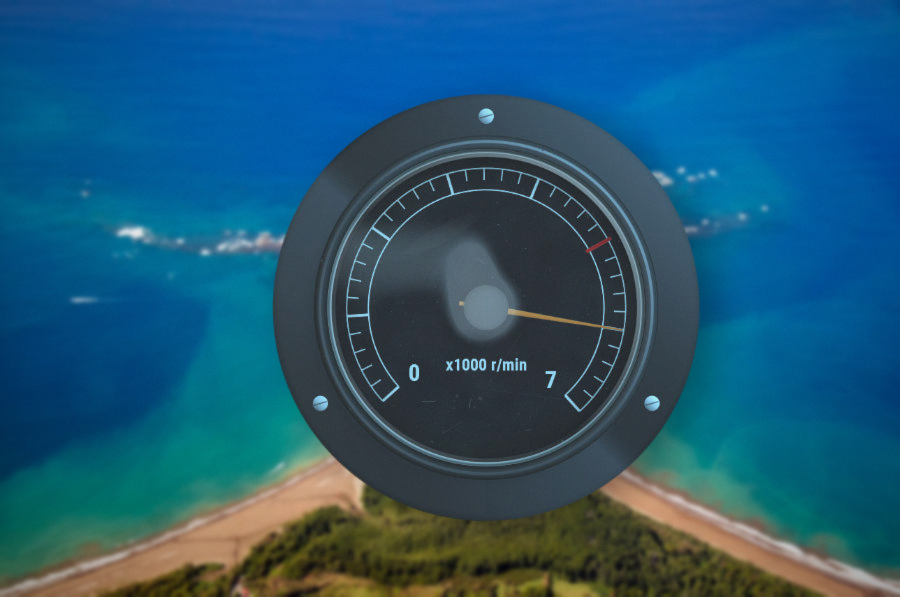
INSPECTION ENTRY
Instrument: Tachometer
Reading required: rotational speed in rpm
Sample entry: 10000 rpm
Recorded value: 6000 rpm
